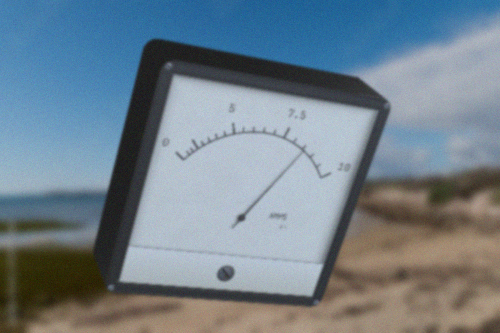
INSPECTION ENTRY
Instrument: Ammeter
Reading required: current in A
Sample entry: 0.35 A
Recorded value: 8.5 A
